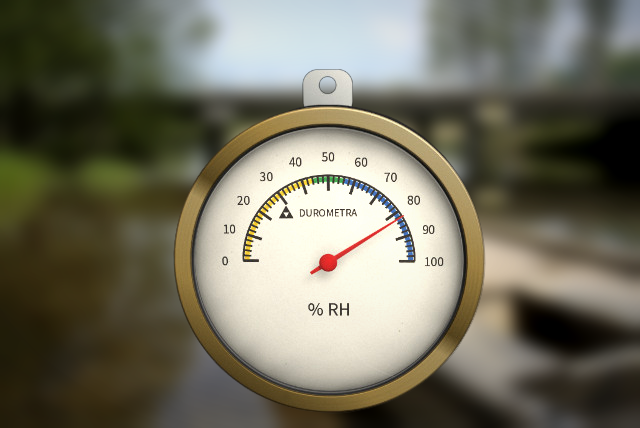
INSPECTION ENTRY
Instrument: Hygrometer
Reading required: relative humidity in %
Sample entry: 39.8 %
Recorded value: 82 %
